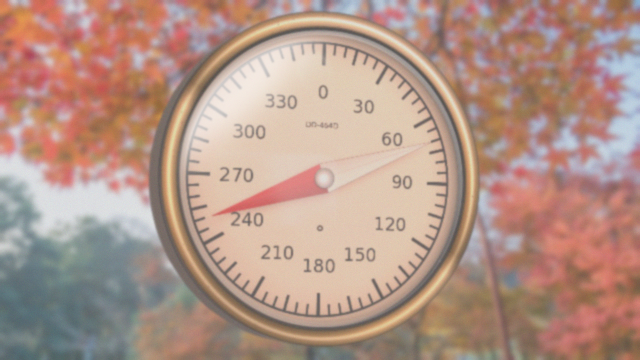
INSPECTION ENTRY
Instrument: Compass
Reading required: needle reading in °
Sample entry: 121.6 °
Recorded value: 250 °
